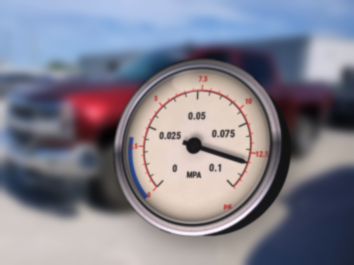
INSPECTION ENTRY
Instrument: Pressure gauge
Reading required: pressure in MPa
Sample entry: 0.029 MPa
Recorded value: 0.09 MPa
